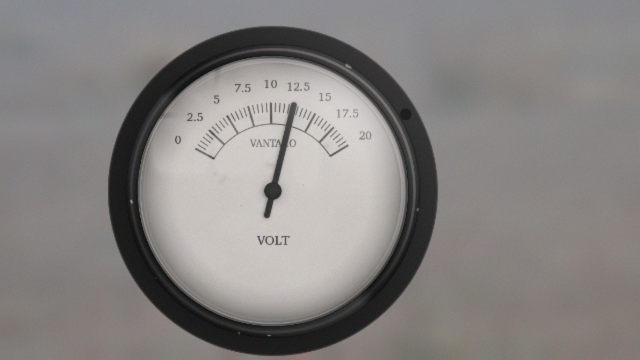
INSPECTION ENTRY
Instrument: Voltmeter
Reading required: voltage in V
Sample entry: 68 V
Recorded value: 12.5 V
